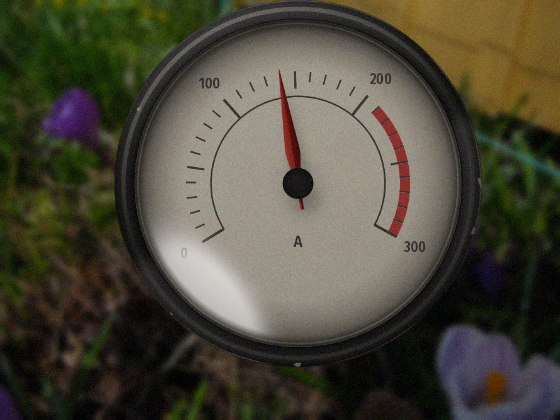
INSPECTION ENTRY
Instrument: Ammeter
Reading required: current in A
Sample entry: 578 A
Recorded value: 140 A
